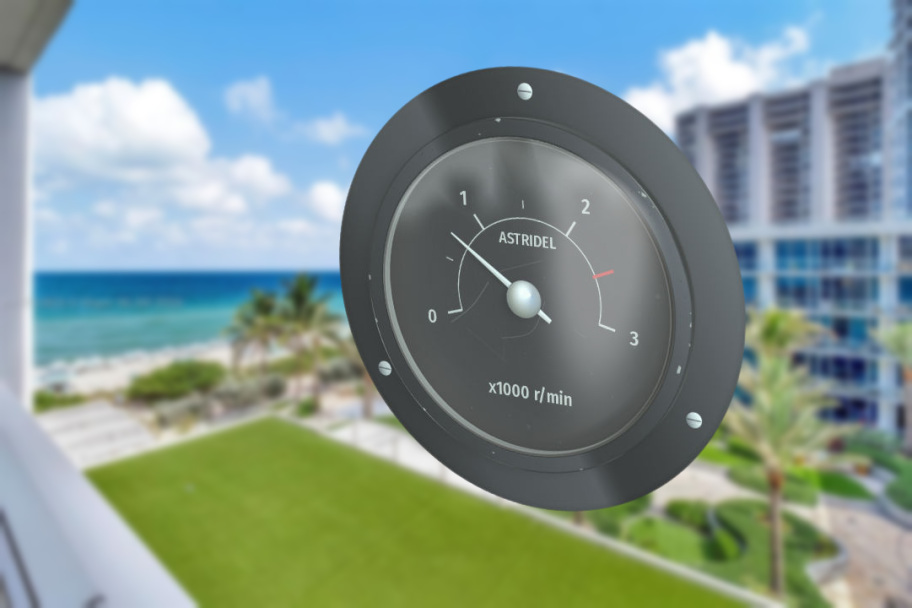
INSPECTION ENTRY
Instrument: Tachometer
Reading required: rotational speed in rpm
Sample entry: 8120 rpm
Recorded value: 750 rpm
